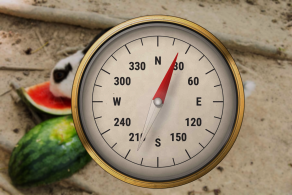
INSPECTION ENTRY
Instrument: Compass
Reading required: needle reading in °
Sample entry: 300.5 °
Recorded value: 22.5 °
